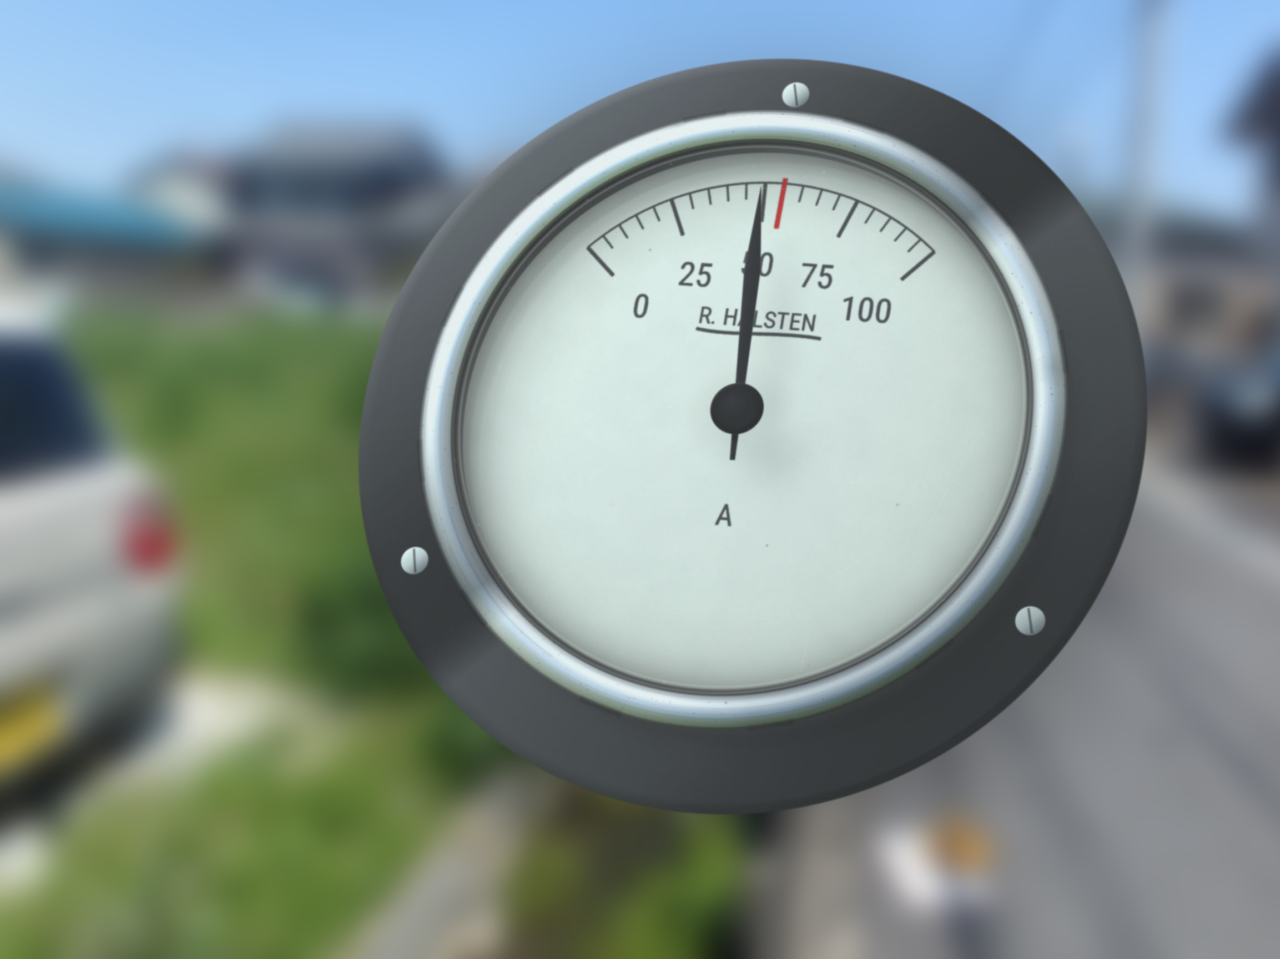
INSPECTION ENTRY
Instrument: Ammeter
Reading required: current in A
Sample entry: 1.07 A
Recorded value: 50 A
